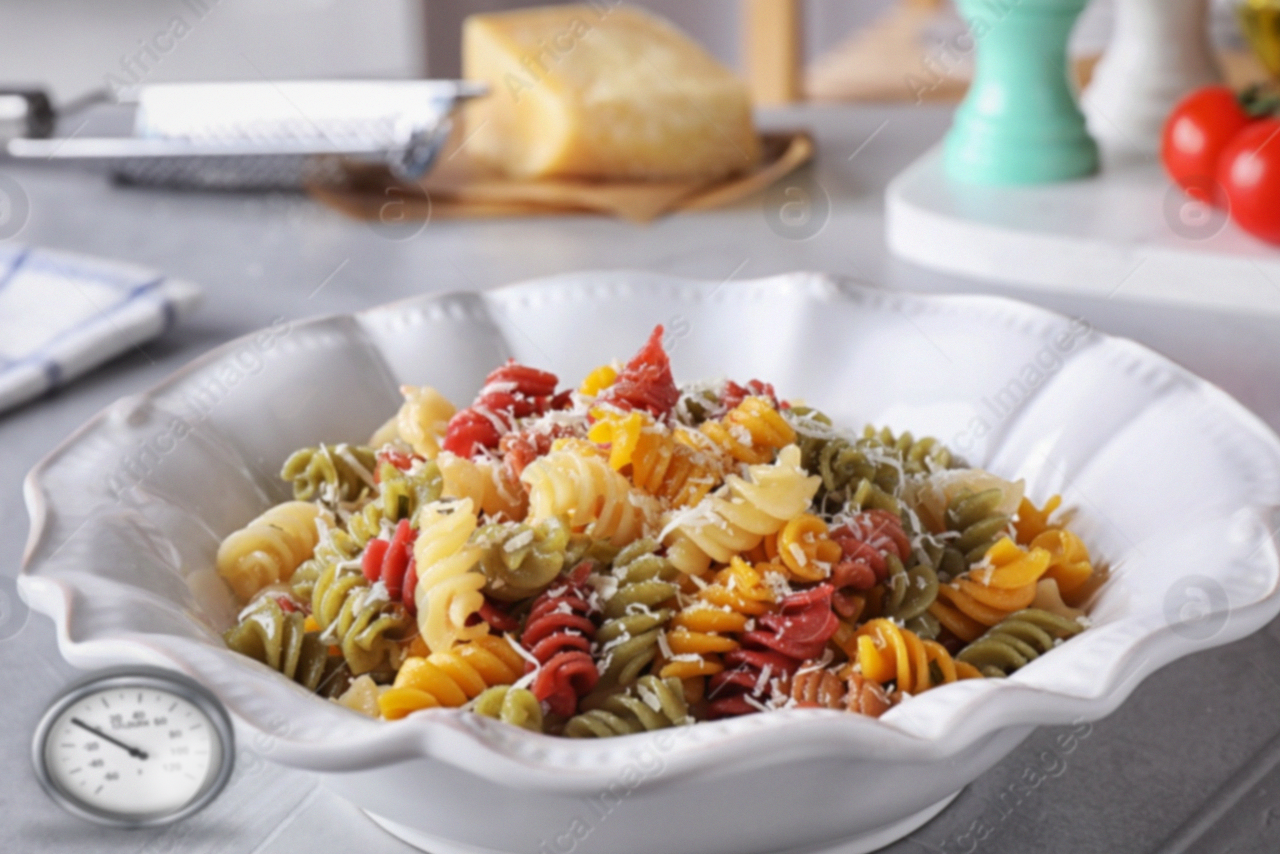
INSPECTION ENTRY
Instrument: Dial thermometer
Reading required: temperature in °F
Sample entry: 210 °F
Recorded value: 0 °F
